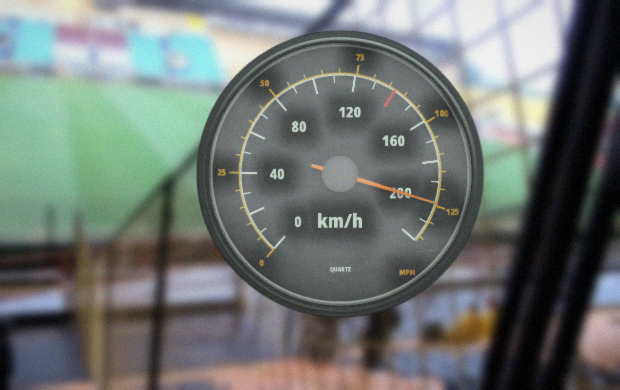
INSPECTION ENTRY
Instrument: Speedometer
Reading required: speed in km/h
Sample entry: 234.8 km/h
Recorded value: 200 km/h
